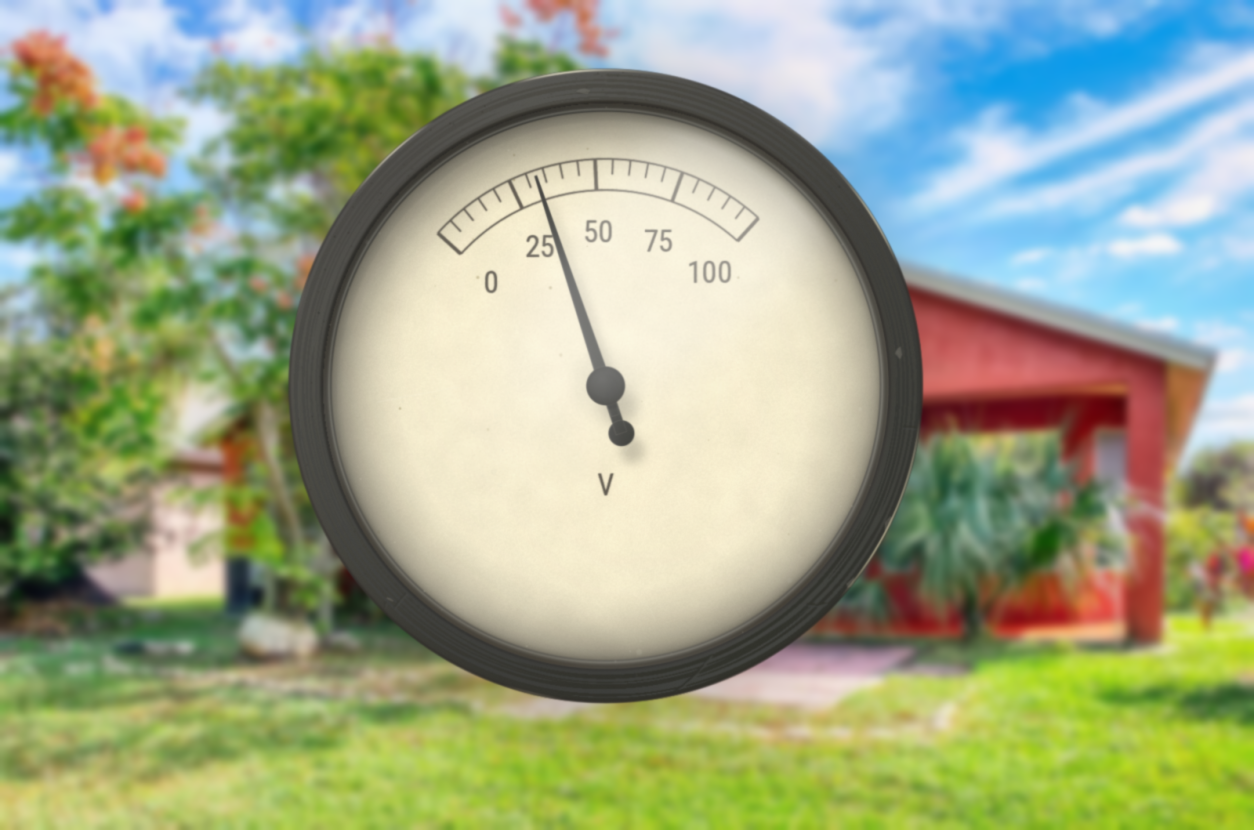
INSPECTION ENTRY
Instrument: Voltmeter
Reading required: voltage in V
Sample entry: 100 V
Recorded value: 32.5 V
